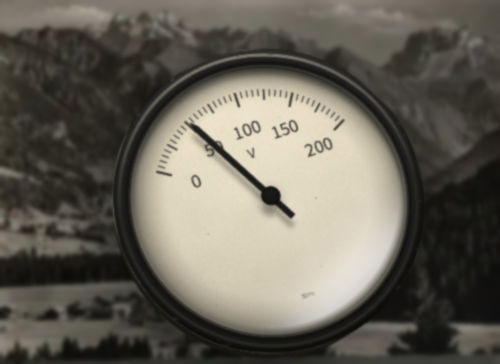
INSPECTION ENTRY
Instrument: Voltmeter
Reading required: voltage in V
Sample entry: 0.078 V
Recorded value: 50 V
